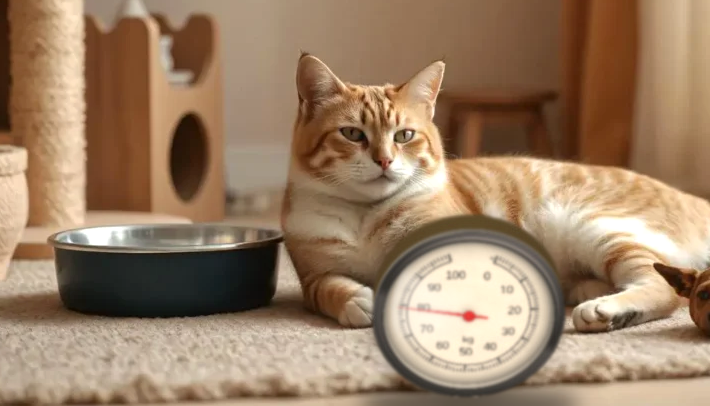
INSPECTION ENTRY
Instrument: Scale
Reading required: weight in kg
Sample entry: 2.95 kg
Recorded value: 80 kg
